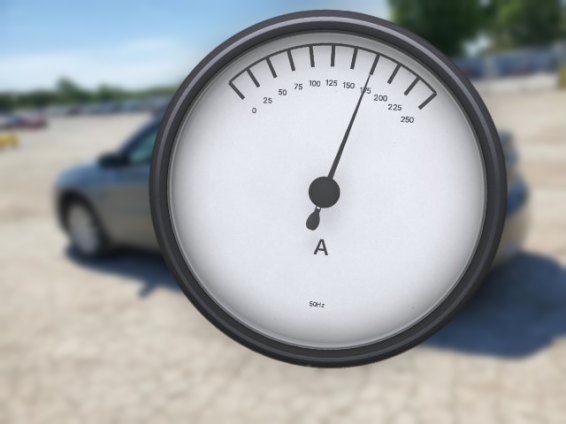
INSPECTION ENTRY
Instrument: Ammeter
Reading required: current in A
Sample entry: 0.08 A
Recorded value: 175 A
